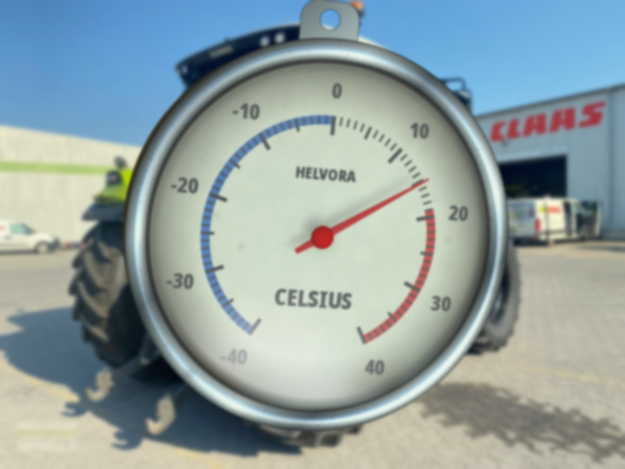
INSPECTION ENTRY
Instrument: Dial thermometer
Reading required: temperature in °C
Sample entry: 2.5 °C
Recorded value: 15 °C
